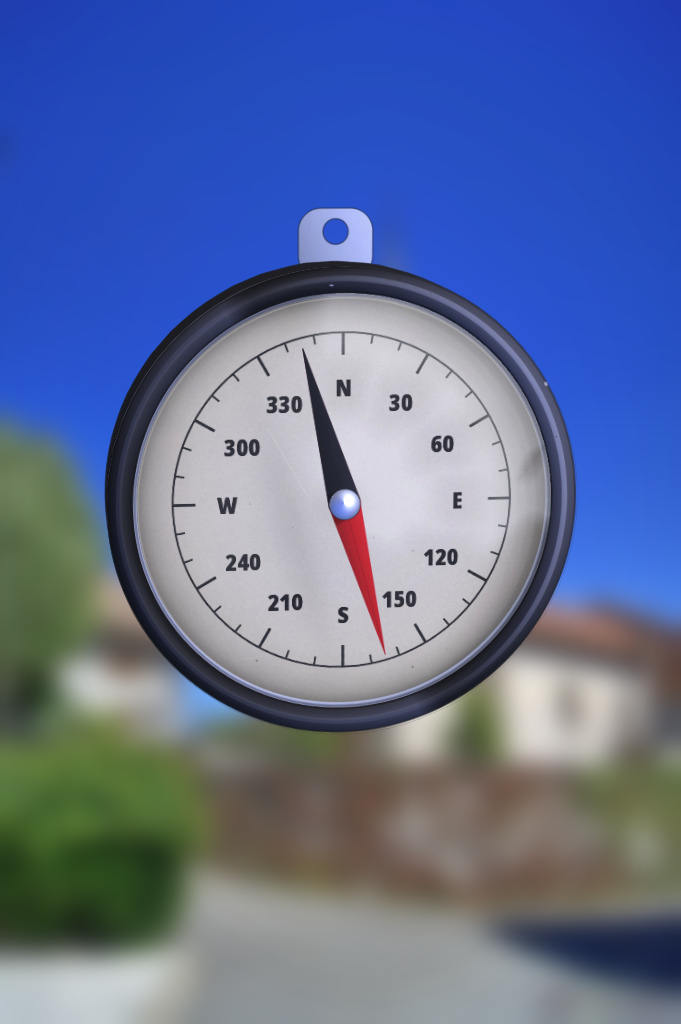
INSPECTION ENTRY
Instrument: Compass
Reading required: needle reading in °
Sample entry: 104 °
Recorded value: 165 °
